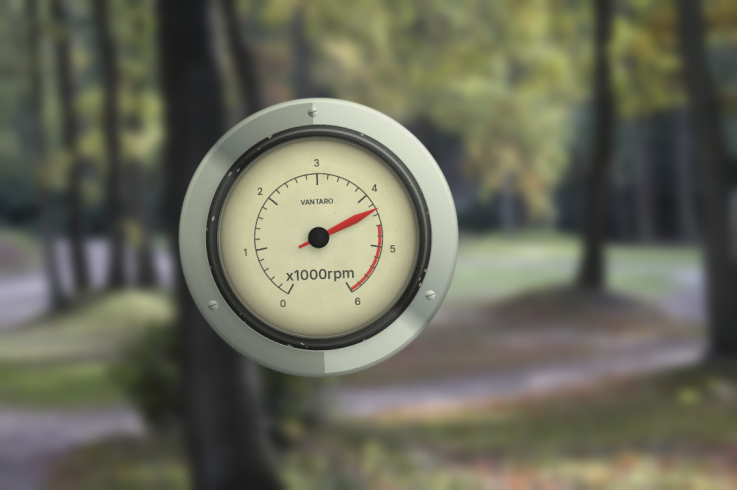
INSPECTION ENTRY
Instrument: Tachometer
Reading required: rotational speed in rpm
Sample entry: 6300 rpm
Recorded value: 4300 rpm
